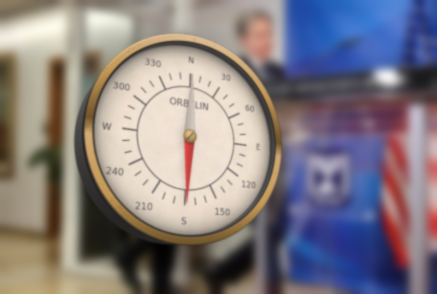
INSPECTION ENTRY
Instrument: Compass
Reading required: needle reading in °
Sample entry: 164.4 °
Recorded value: 180 °
